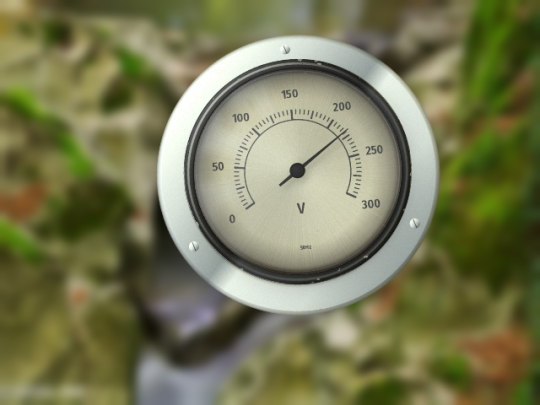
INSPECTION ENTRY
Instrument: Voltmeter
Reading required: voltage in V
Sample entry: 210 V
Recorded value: 220 V
